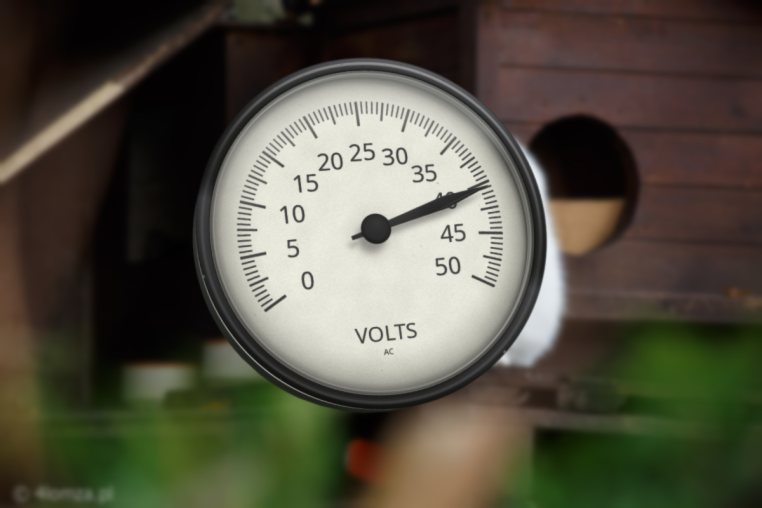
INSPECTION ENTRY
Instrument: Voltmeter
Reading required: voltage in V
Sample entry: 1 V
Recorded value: 40.5 V
